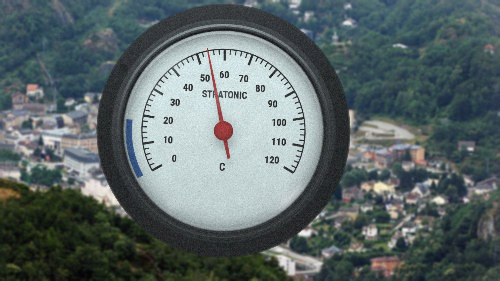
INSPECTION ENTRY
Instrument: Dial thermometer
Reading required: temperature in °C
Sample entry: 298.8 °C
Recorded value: 54 °C
